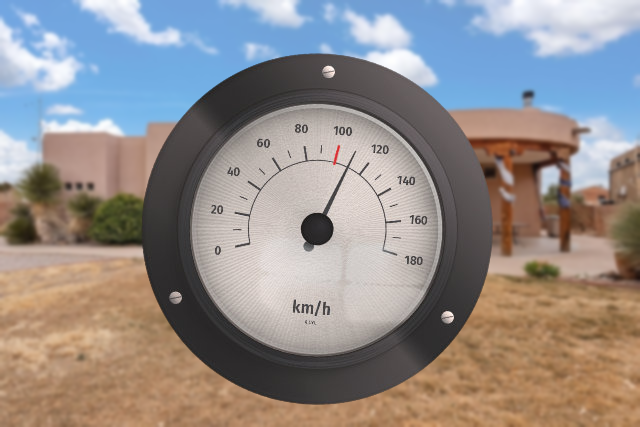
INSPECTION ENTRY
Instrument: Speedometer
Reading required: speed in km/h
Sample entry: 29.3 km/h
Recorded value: 110 km/h
